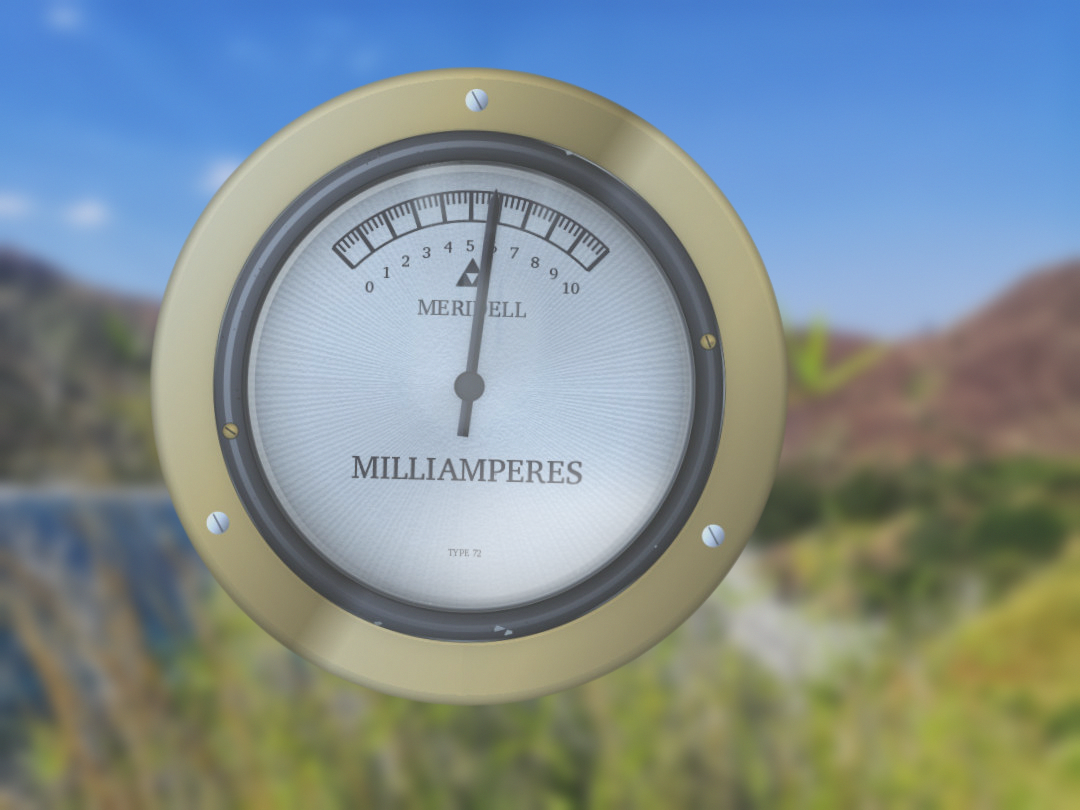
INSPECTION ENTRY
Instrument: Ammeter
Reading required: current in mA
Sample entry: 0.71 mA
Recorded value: 5.8 mA
